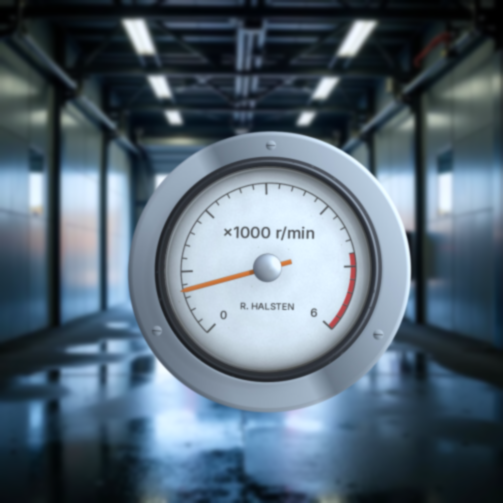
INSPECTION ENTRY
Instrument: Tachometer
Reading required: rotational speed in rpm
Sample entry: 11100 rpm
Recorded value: 700 rpm
